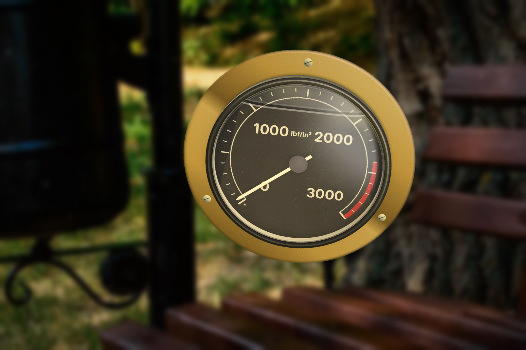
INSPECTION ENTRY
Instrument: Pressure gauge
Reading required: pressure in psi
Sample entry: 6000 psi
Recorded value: 50 psi
